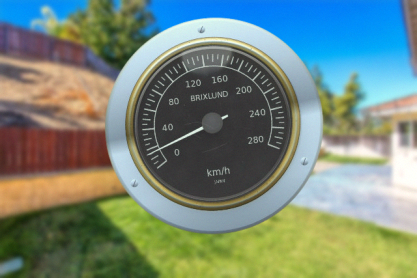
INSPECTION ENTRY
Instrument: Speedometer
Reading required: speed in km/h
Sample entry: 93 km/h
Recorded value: 15 km/h
